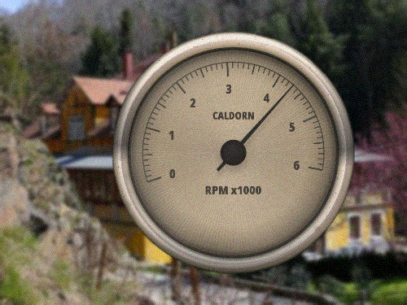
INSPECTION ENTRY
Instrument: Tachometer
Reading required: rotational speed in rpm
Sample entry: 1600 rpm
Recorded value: 4300 rpm
